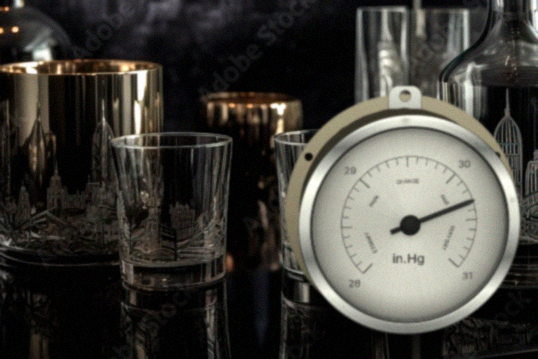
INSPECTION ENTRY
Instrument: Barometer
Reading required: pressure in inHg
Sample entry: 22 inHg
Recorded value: 30.3 inHg
